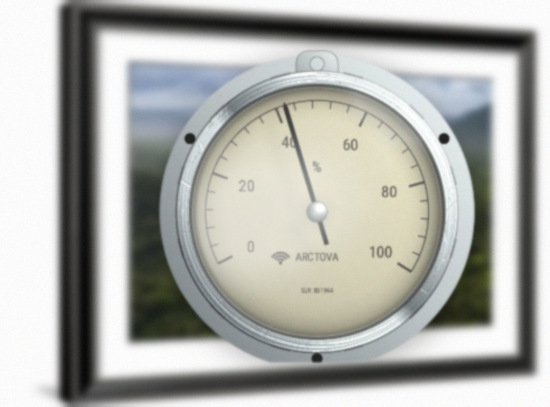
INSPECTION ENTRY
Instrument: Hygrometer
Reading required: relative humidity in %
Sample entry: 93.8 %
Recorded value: 42 %
